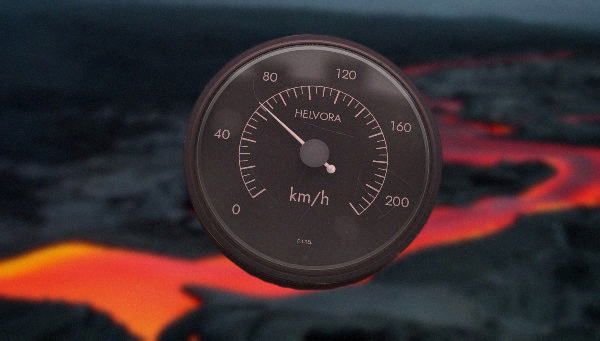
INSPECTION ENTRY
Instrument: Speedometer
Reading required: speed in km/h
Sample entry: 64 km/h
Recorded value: 65 km/h
